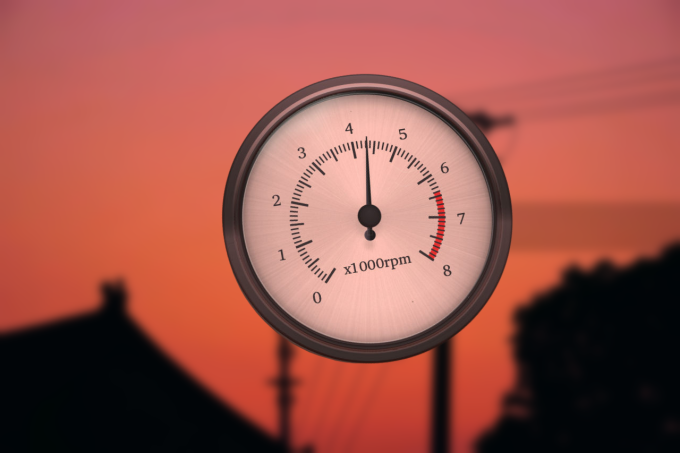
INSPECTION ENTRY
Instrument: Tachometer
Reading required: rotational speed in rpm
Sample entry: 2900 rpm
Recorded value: 4300 rpm
